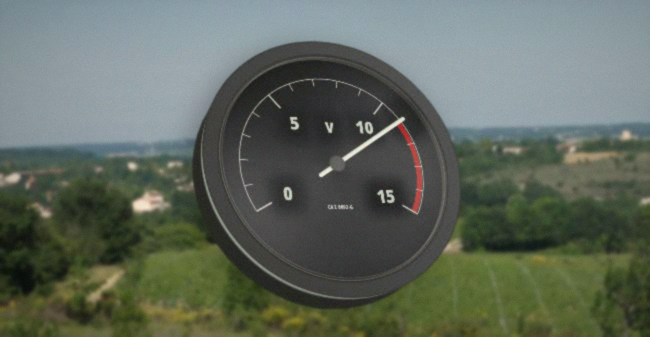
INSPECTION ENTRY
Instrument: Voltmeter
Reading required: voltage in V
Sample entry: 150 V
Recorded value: 11 V
